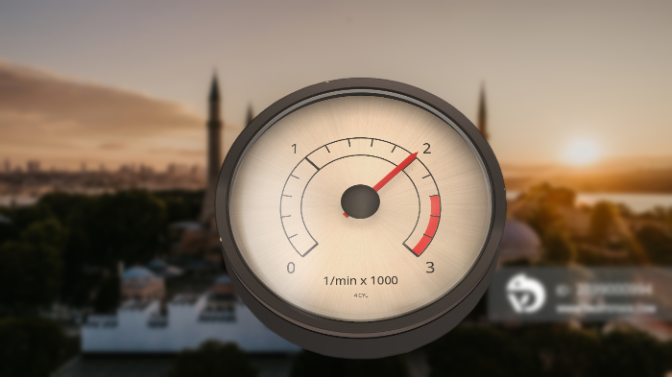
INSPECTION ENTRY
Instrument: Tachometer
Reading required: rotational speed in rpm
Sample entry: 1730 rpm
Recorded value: 2000 rpm
